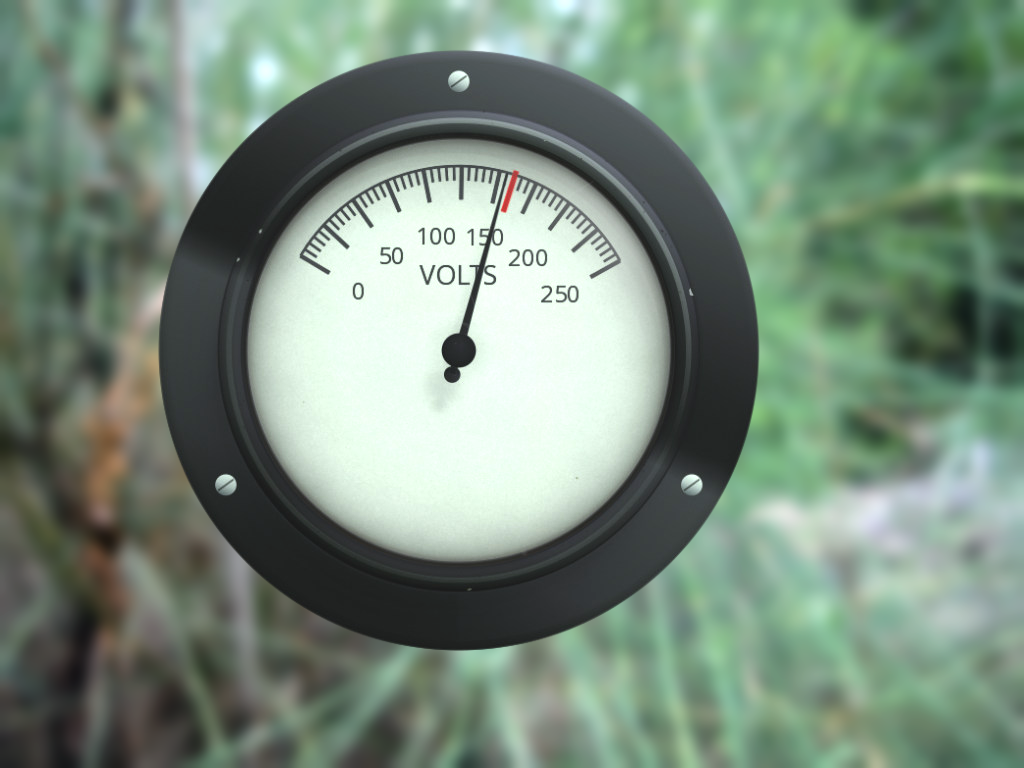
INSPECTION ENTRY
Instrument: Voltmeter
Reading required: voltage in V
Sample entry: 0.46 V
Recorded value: 155 V
